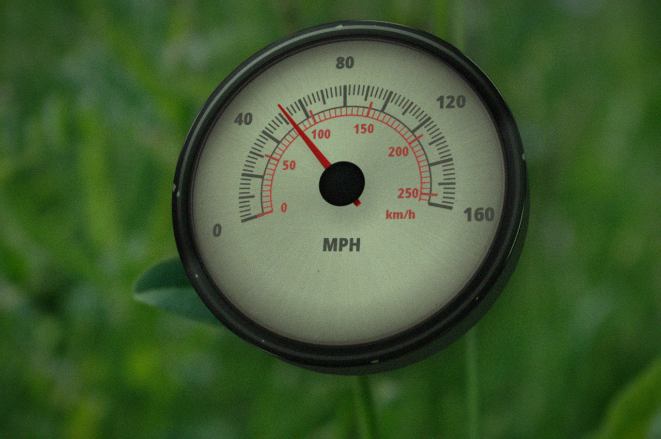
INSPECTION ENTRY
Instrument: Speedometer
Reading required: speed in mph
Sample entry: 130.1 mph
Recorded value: 52 mph
